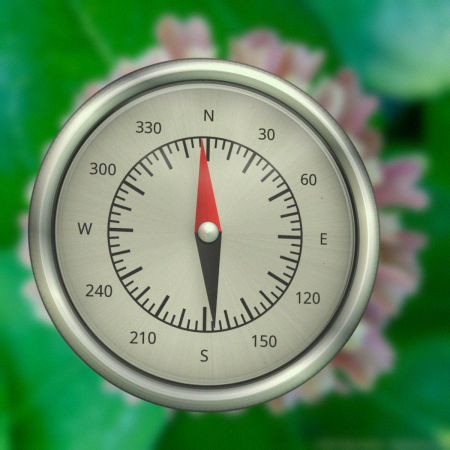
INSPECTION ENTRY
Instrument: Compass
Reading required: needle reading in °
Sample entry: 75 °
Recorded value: 355 °
